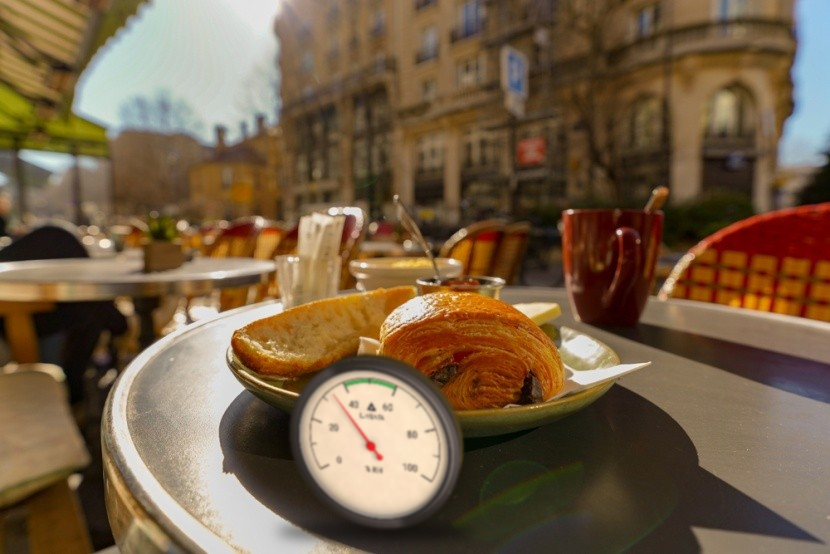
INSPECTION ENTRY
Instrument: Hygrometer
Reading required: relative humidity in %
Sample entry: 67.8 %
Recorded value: 35 %
